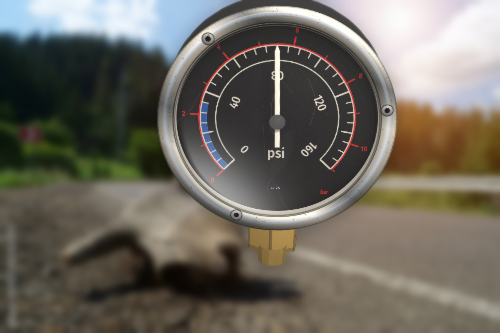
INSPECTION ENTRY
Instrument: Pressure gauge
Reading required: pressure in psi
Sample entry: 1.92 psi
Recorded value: 80 psi
